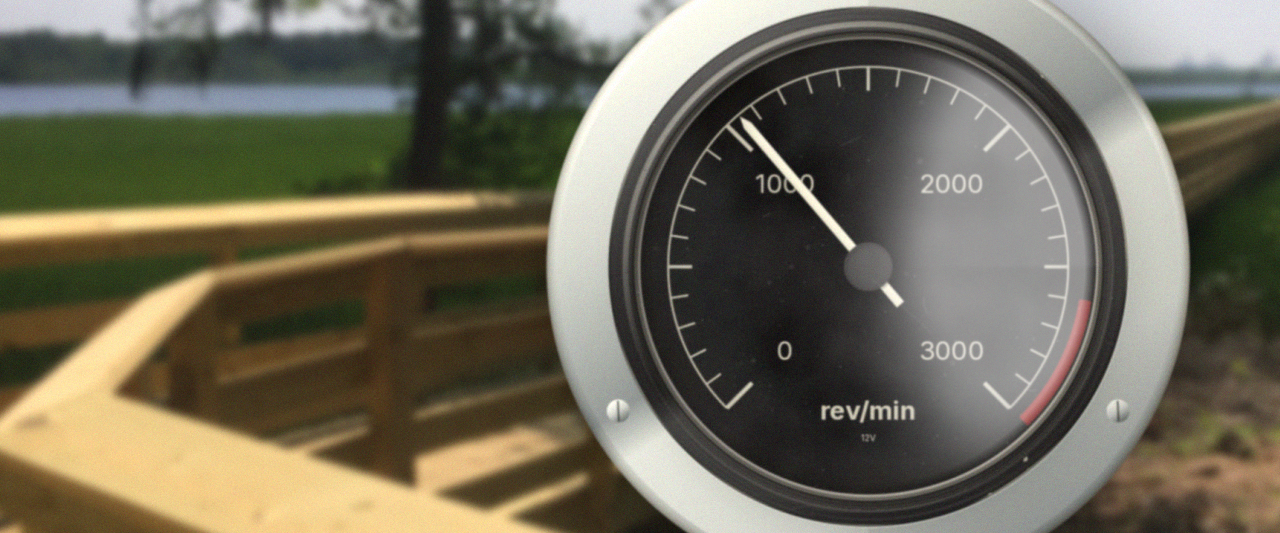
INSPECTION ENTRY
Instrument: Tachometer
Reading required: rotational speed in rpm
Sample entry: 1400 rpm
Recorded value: 1050 rpm
